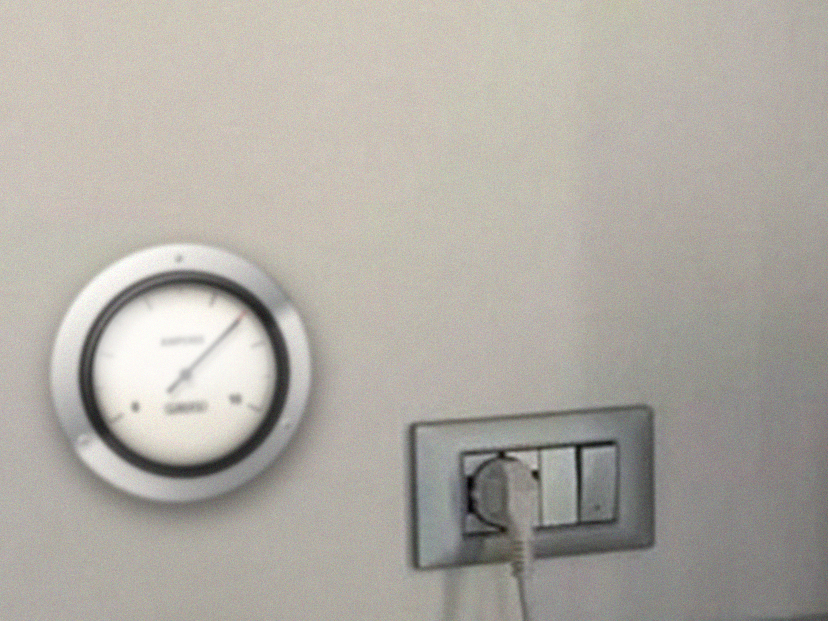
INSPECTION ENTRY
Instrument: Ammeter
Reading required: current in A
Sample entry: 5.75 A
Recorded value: 7 A
